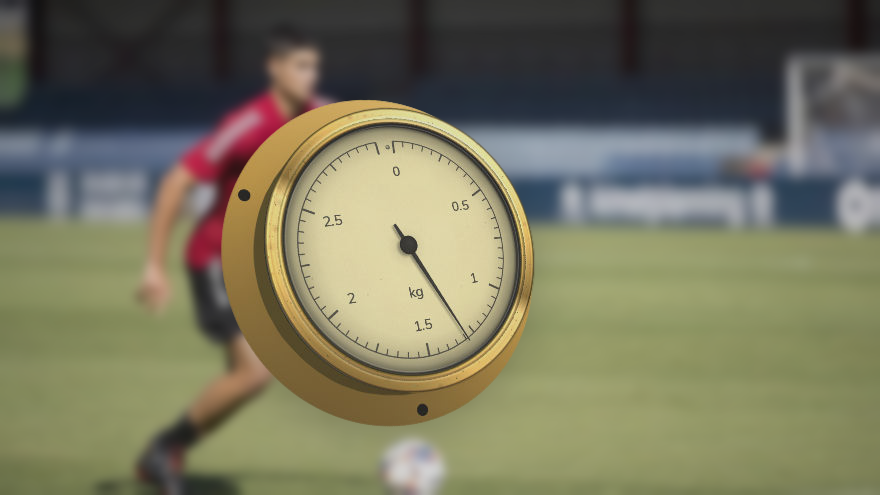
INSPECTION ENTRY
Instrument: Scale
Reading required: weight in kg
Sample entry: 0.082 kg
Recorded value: 1.3 kg
